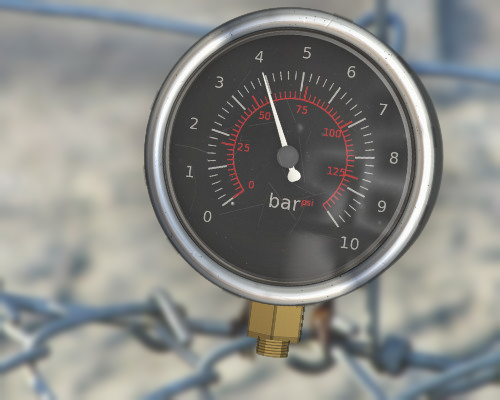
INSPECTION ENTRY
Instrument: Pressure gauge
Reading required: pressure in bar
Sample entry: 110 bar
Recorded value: 4 bar
